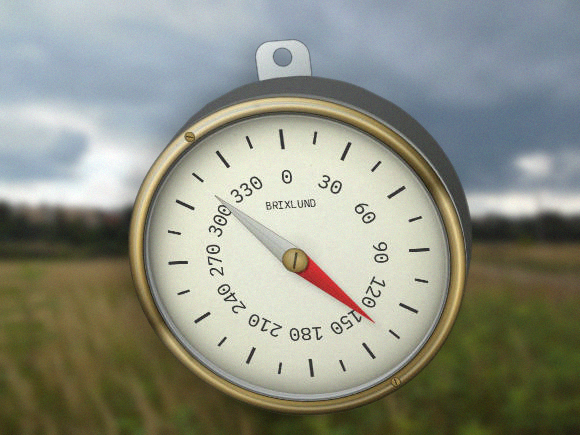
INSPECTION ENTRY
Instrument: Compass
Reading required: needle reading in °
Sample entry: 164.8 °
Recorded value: 135 °
